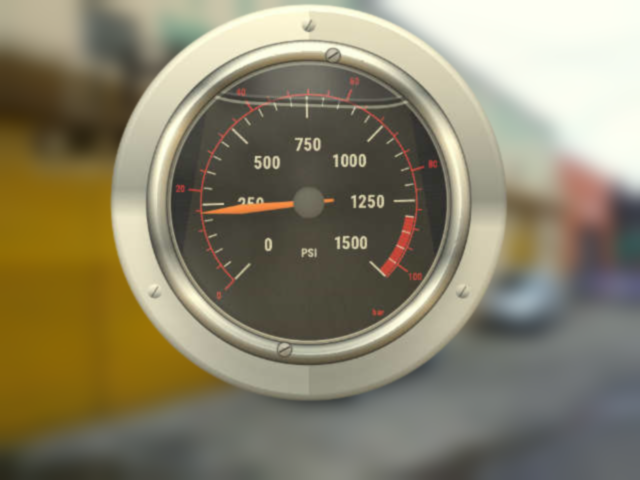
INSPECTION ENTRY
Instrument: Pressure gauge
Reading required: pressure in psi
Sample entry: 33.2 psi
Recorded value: 225 psi
